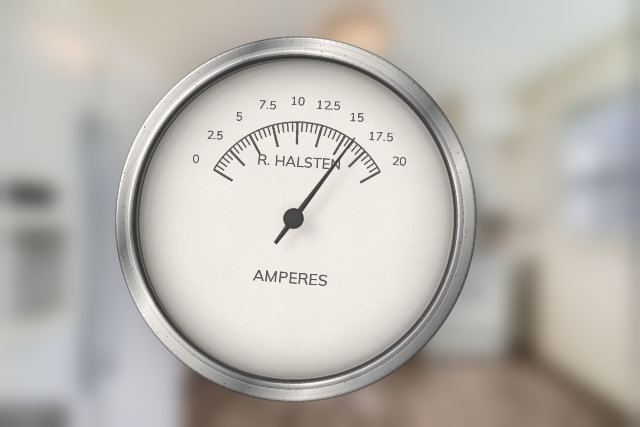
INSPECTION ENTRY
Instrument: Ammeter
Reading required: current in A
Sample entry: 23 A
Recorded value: 16 A
